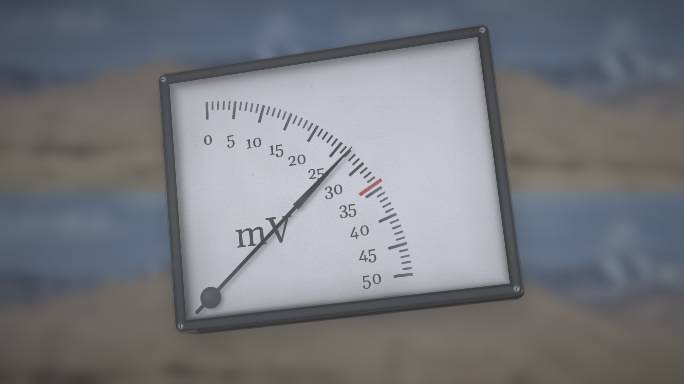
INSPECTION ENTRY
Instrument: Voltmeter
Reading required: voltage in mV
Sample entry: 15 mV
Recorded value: 27 mV
